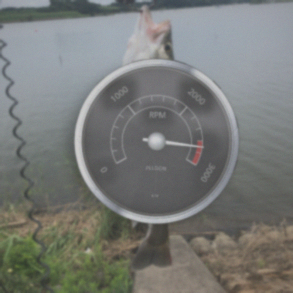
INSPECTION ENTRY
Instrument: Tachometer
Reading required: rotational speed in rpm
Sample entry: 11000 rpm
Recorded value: 2700 rpm
